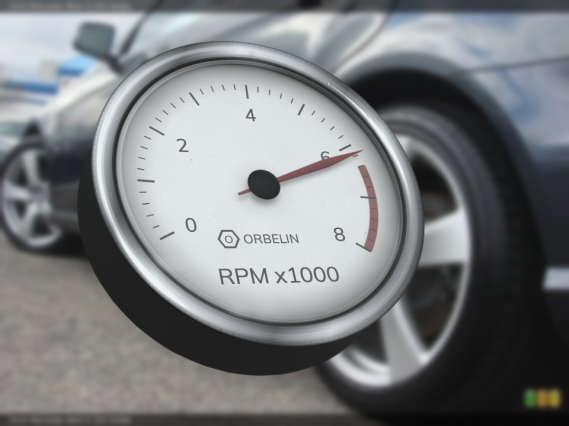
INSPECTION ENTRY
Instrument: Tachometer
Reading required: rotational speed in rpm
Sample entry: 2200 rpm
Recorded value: 6200 rpm
